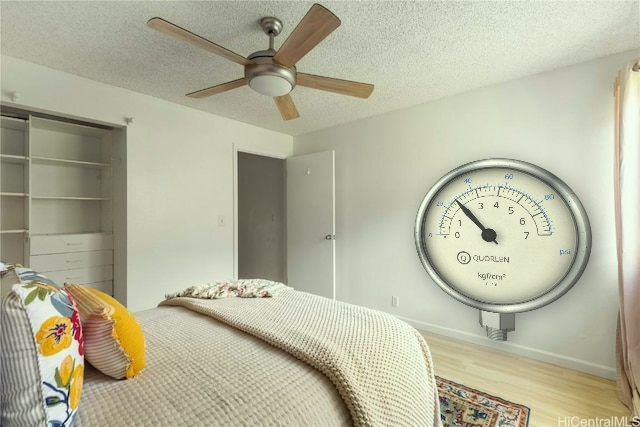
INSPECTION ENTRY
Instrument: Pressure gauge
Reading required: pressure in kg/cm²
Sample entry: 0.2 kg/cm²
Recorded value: 2 kg/cm²
